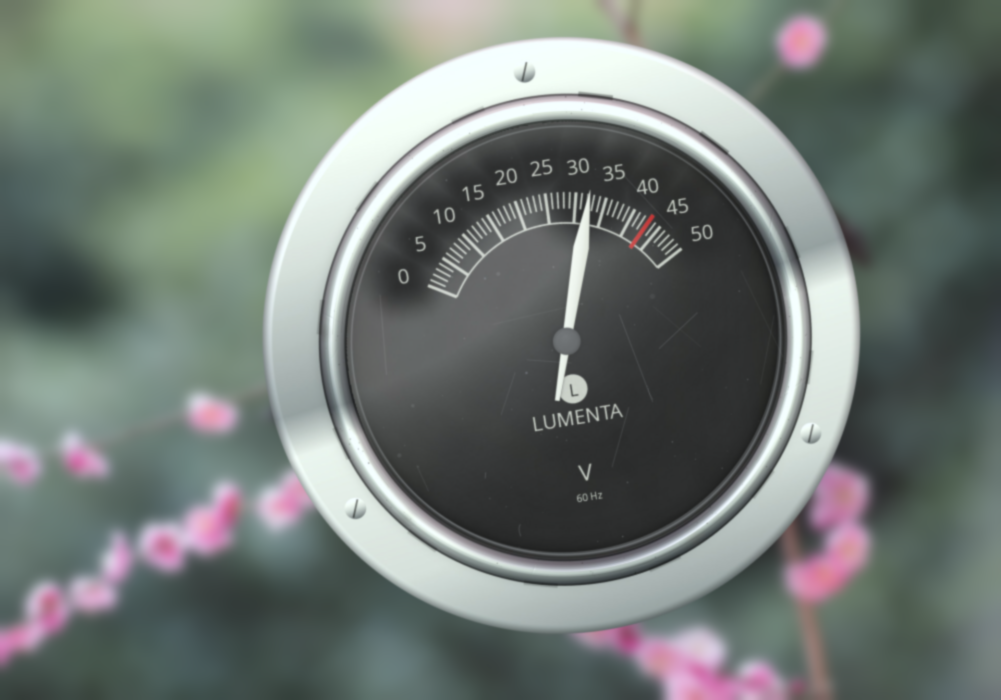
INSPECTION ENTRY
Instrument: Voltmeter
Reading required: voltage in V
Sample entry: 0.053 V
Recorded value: 32 V
